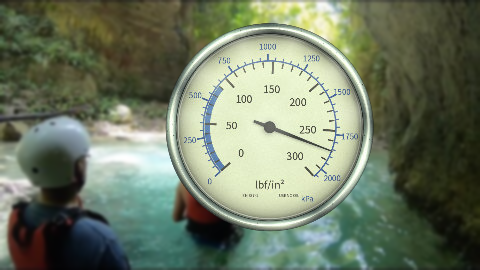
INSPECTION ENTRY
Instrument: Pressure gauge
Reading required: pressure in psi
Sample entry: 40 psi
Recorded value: 270 psi
